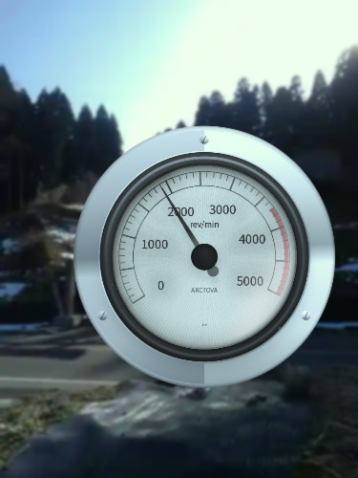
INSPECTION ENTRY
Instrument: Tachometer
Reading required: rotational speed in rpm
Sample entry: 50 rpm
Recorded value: 1900 rpm
